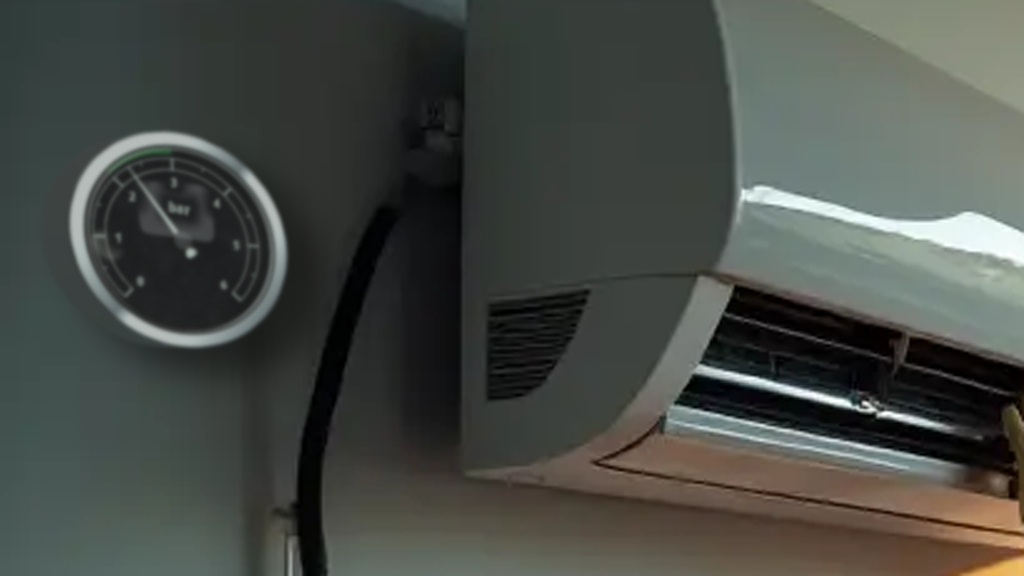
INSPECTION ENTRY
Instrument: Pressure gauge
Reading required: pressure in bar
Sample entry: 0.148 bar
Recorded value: 2.25 bar
